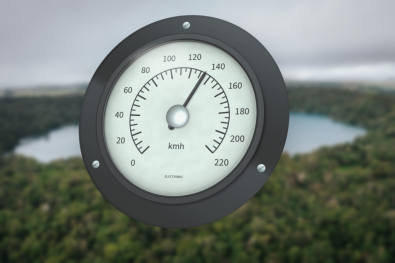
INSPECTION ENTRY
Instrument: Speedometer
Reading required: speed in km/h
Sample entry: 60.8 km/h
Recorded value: 135 km/h
